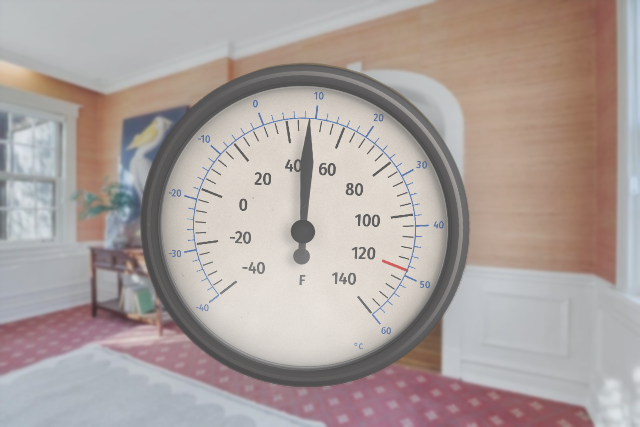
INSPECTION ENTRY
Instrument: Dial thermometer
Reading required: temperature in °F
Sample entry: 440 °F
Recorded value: 48 °F
